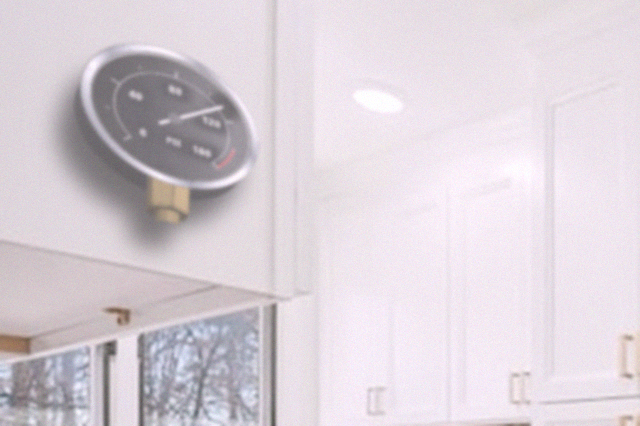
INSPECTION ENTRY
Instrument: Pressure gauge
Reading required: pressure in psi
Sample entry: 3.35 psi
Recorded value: 110 psi
